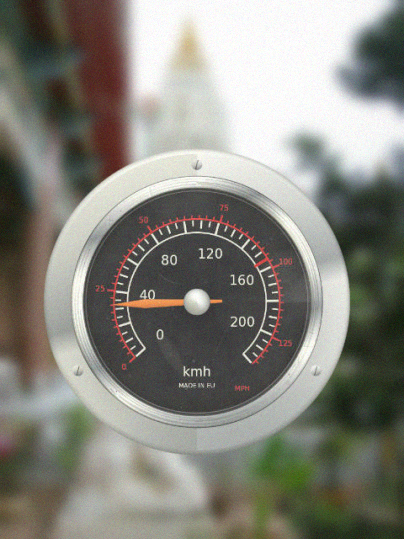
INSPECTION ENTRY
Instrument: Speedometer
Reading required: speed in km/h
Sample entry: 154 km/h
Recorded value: 32.5 km/h
